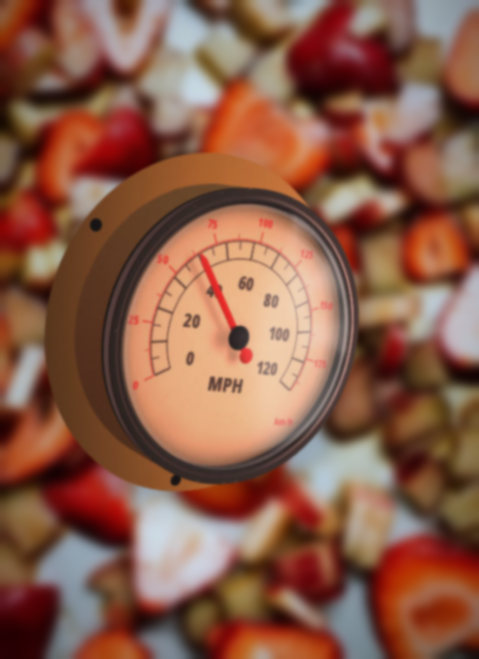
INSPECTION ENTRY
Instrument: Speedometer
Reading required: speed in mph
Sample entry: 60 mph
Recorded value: 40 mph
